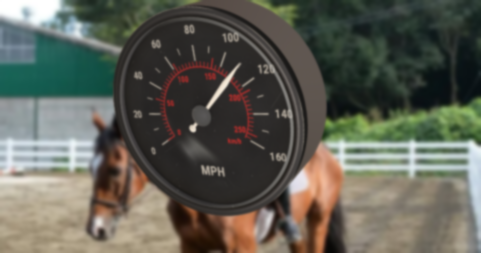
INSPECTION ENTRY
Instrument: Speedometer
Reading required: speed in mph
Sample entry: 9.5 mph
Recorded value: 110 mph
